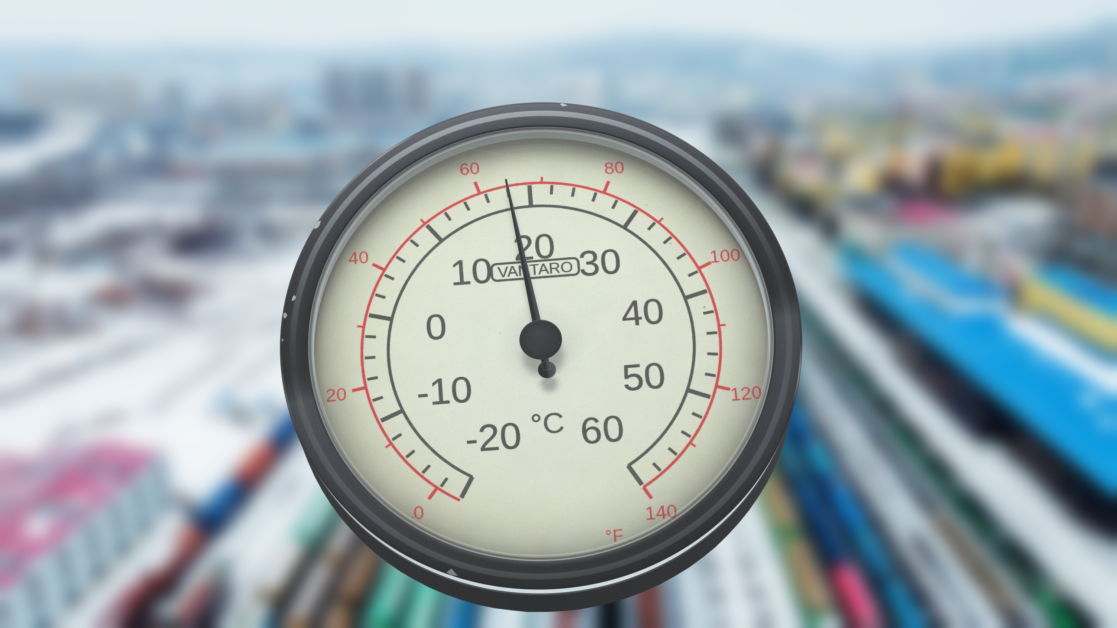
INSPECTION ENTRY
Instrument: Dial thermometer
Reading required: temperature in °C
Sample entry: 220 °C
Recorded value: 18 °C
